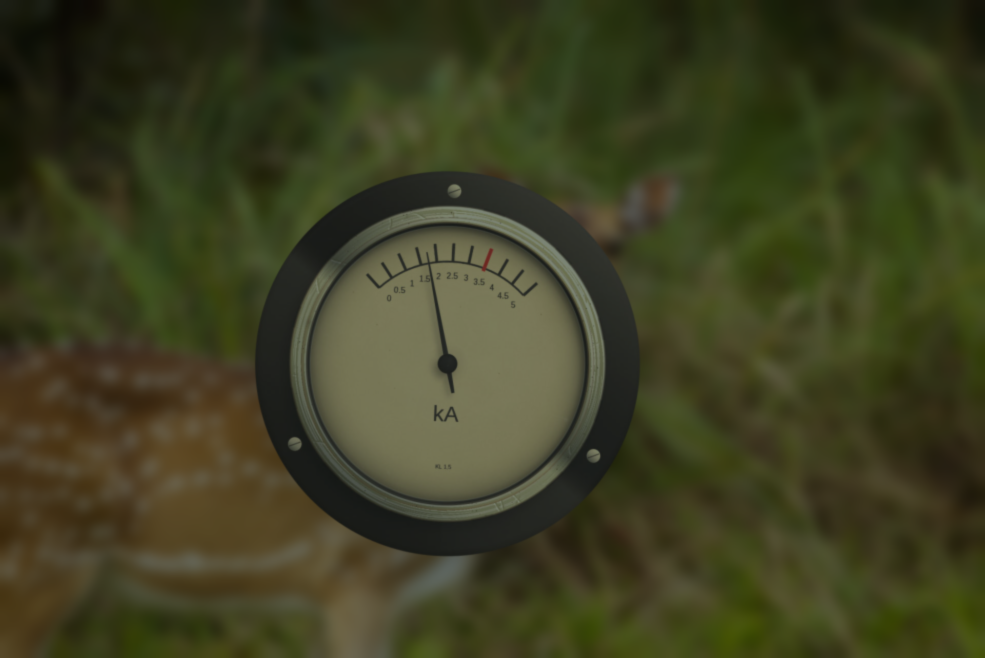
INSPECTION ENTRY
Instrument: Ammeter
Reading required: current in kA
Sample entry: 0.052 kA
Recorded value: 1.75 kA
